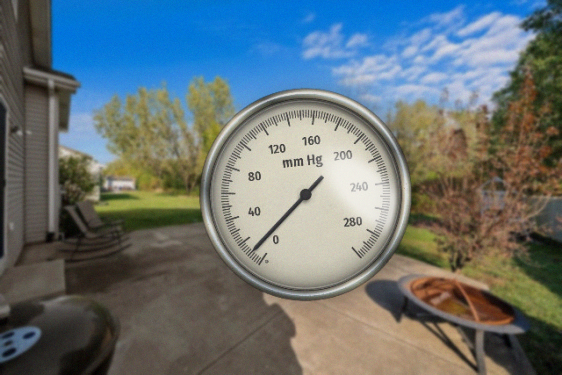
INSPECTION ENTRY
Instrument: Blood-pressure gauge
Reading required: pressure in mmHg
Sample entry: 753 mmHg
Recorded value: 10 mmHg
